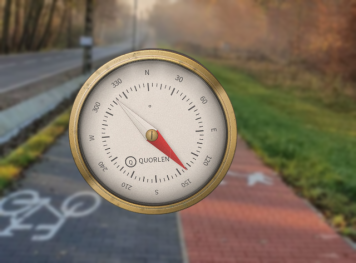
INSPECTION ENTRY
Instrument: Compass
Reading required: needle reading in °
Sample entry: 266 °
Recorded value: 140 °
